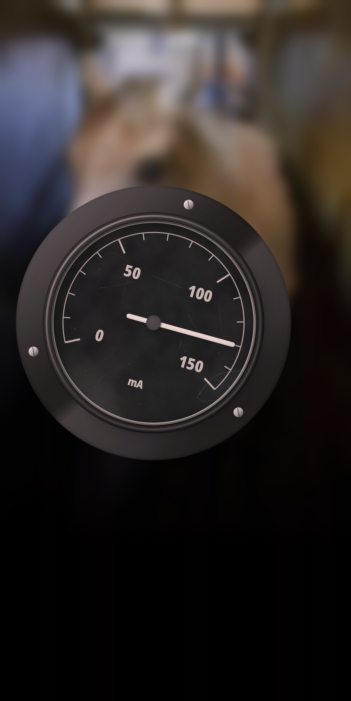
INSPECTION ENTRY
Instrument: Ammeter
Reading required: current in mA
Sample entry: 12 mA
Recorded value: 130 mA
